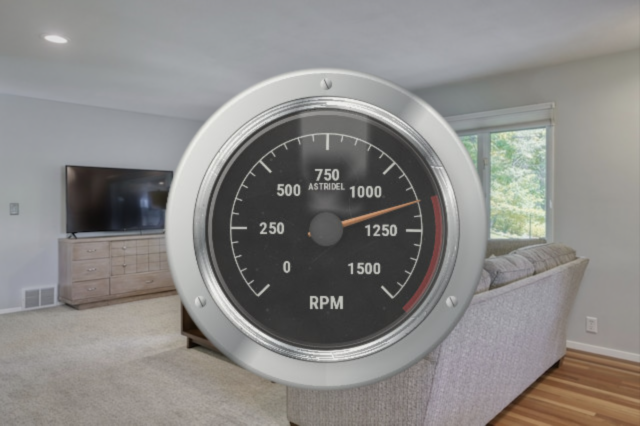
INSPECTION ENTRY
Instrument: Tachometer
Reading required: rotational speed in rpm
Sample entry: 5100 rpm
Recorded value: 1150 rpm
